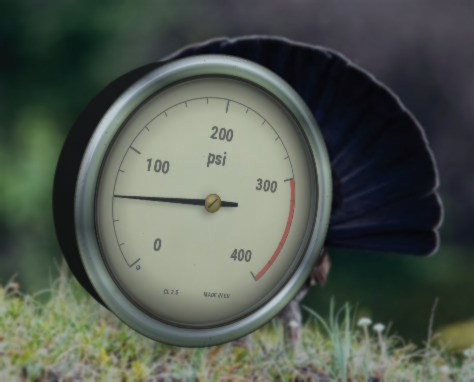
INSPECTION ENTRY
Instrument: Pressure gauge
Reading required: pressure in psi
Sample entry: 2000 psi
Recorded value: 60 psi
